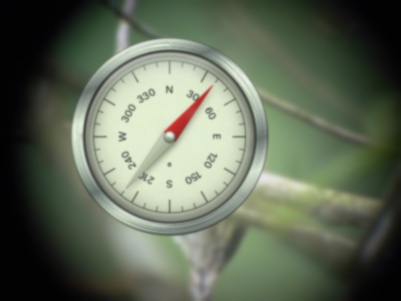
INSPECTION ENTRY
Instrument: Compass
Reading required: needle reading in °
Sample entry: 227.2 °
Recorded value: 40 °
